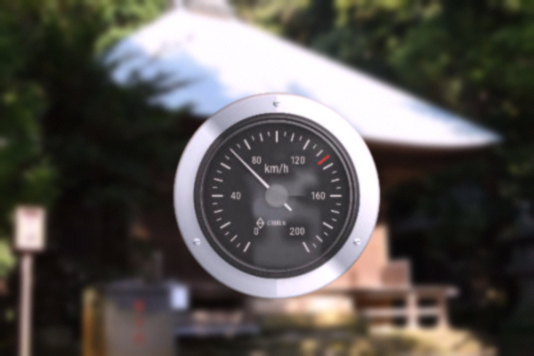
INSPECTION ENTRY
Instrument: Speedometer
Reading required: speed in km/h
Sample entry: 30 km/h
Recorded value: 70 km/h
